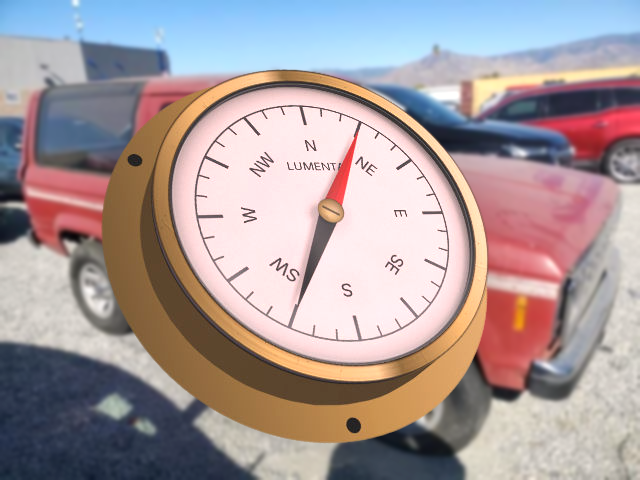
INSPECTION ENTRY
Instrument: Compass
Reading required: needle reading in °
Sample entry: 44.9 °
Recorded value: 30 °
